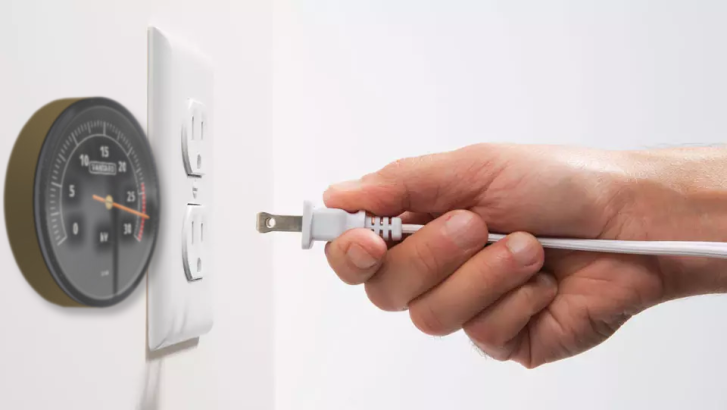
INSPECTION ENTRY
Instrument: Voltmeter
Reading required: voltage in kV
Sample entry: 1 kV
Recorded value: 27.5 kV
